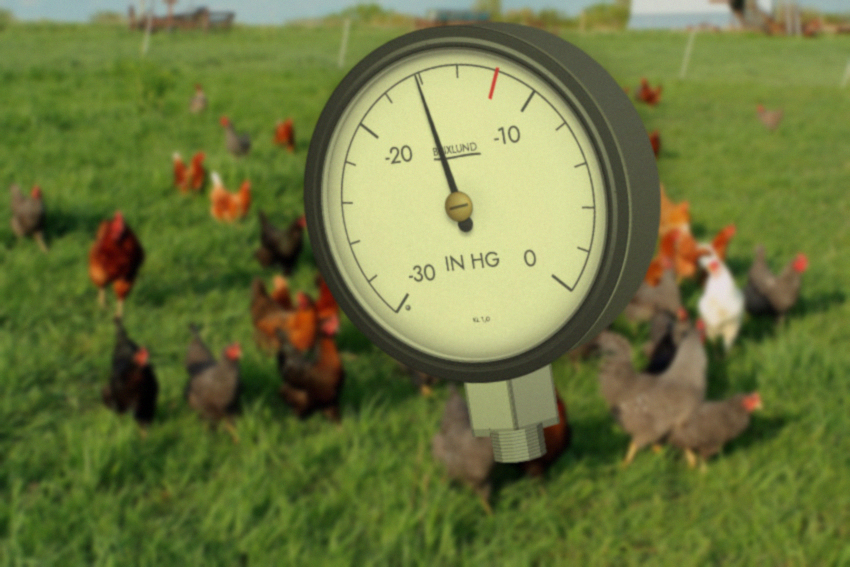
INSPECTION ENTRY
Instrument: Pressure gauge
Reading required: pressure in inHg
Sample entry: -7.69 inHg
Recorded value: -16 inHg
